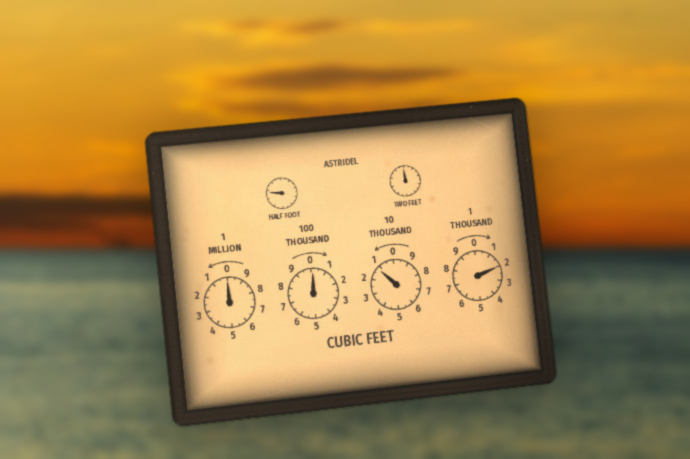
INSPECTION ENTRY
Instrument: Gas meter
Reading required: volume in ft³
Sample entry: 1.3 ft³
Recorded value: 1200 ft³
